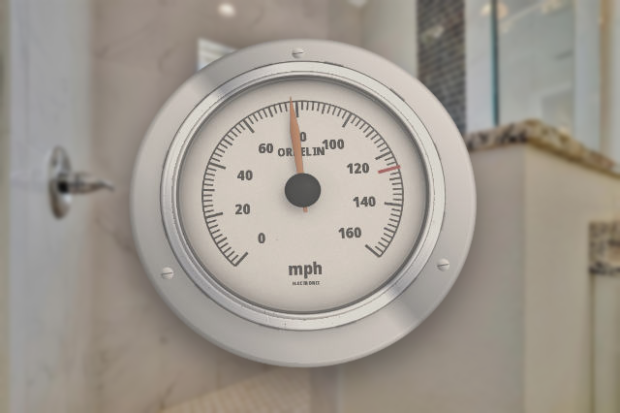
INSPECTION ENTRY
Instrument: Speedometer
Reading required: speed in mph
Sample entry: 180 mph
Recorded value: 78 mph
